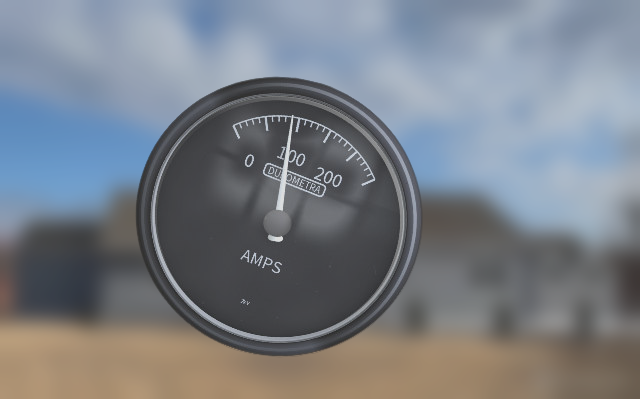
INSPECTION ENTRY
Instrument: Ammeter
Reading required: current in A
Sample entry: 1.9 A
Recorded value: 90 A
